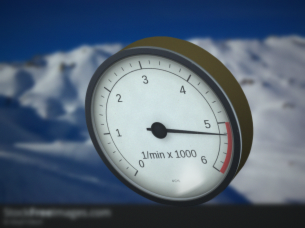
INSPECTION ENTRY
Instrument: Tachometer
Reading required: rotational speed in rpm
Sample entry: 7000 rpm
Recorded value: 5200 rpm
